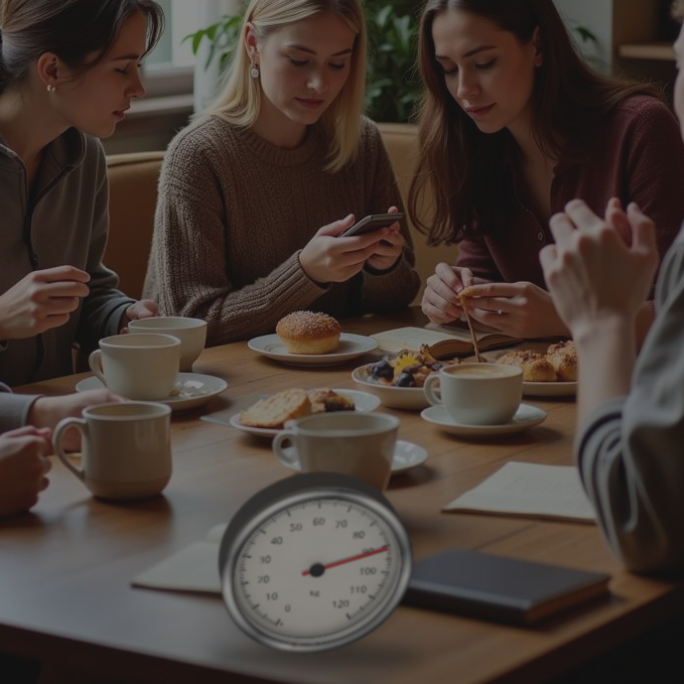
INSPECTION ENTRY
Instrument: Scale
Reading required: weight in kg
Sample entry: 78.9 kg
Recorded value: 90 kg
